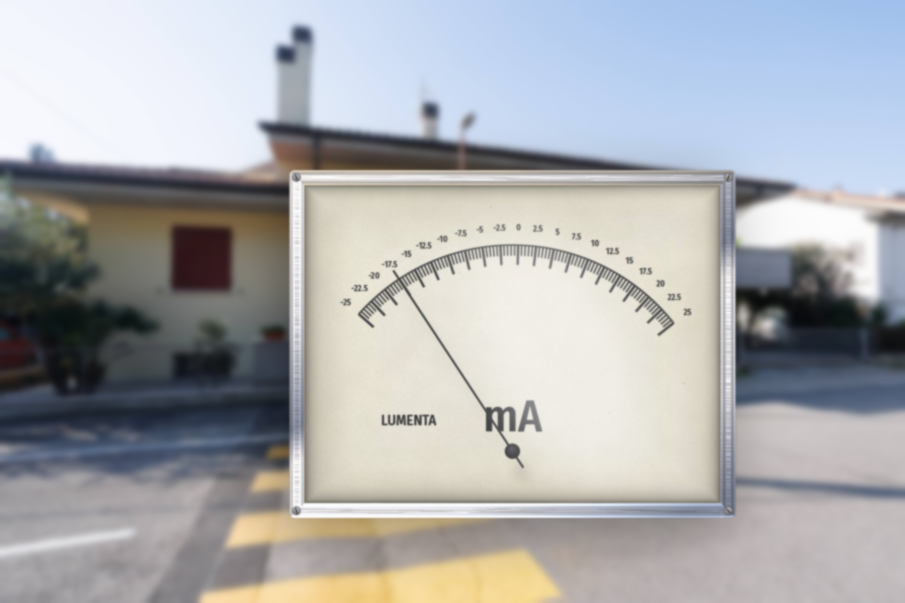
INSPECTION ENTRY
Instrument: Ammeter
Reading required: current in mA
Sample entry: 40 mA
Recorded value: -17.5 mA
